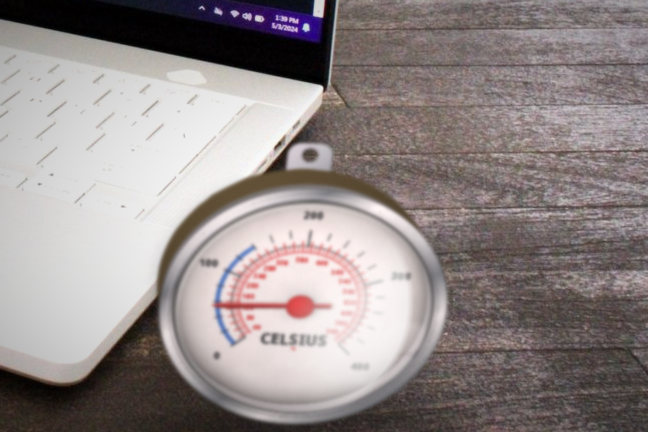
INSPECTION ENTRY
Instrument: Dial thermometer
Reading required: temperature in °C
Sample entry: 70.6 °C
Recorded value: 60 °C
